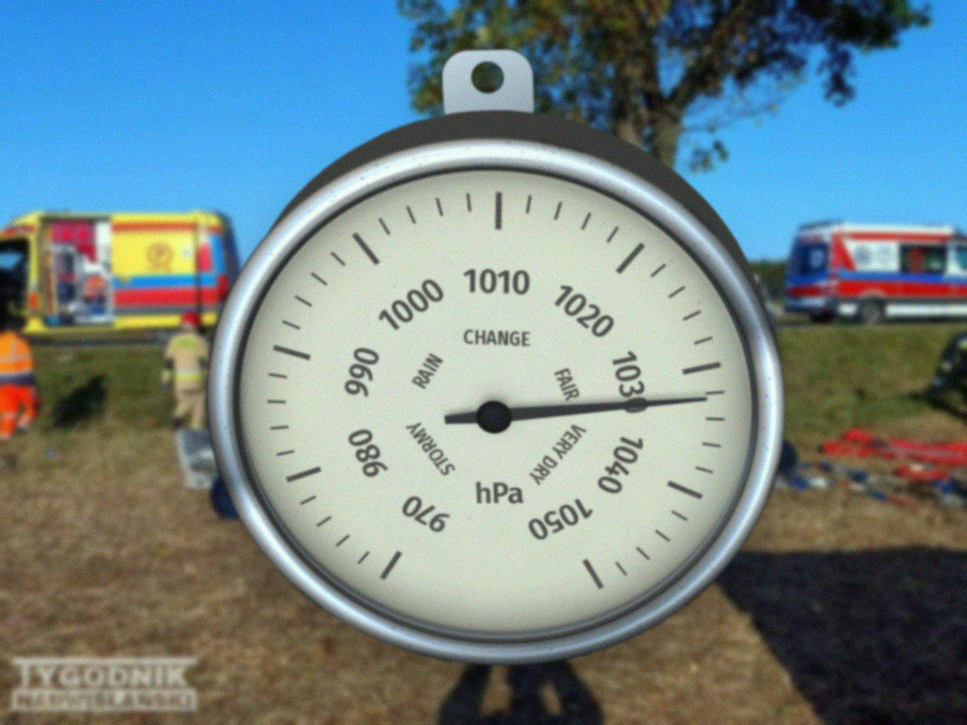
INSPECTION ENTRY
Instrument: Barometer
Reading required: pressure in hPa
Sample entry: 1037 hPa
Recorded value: 1032 hPa
